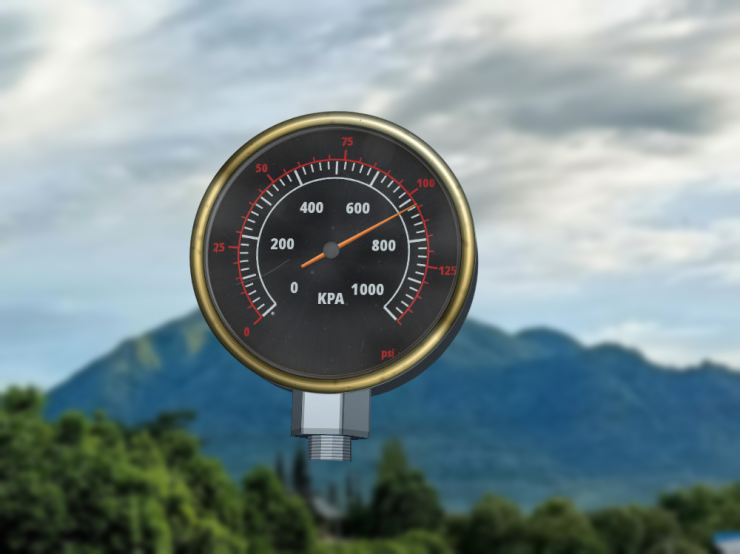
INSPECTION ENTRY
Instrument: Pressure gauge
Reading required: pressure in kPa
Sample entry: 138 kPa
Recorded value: 720 kPa
